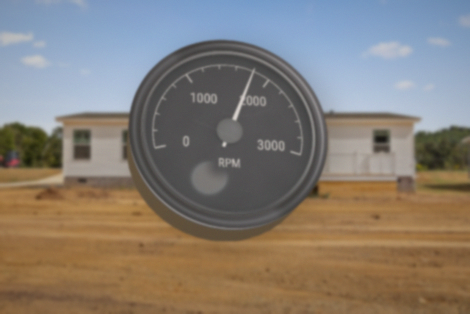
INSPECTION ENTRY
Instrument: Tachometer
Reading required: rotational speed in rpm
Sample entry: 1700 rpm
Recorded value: 1800 rpm
